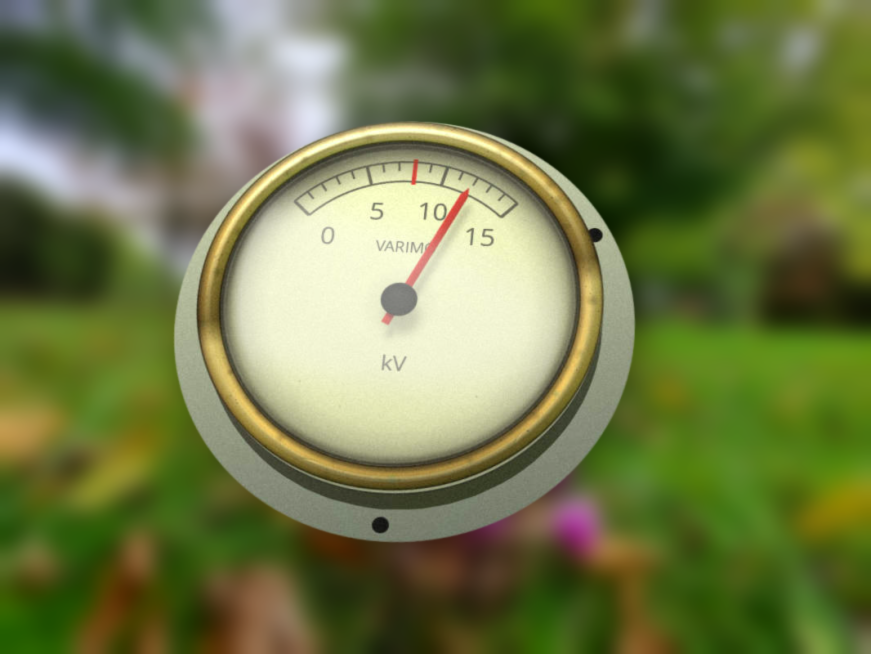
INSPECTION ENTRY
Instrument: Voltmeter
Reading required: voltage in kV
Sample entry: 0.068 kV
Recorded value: 12 kV
